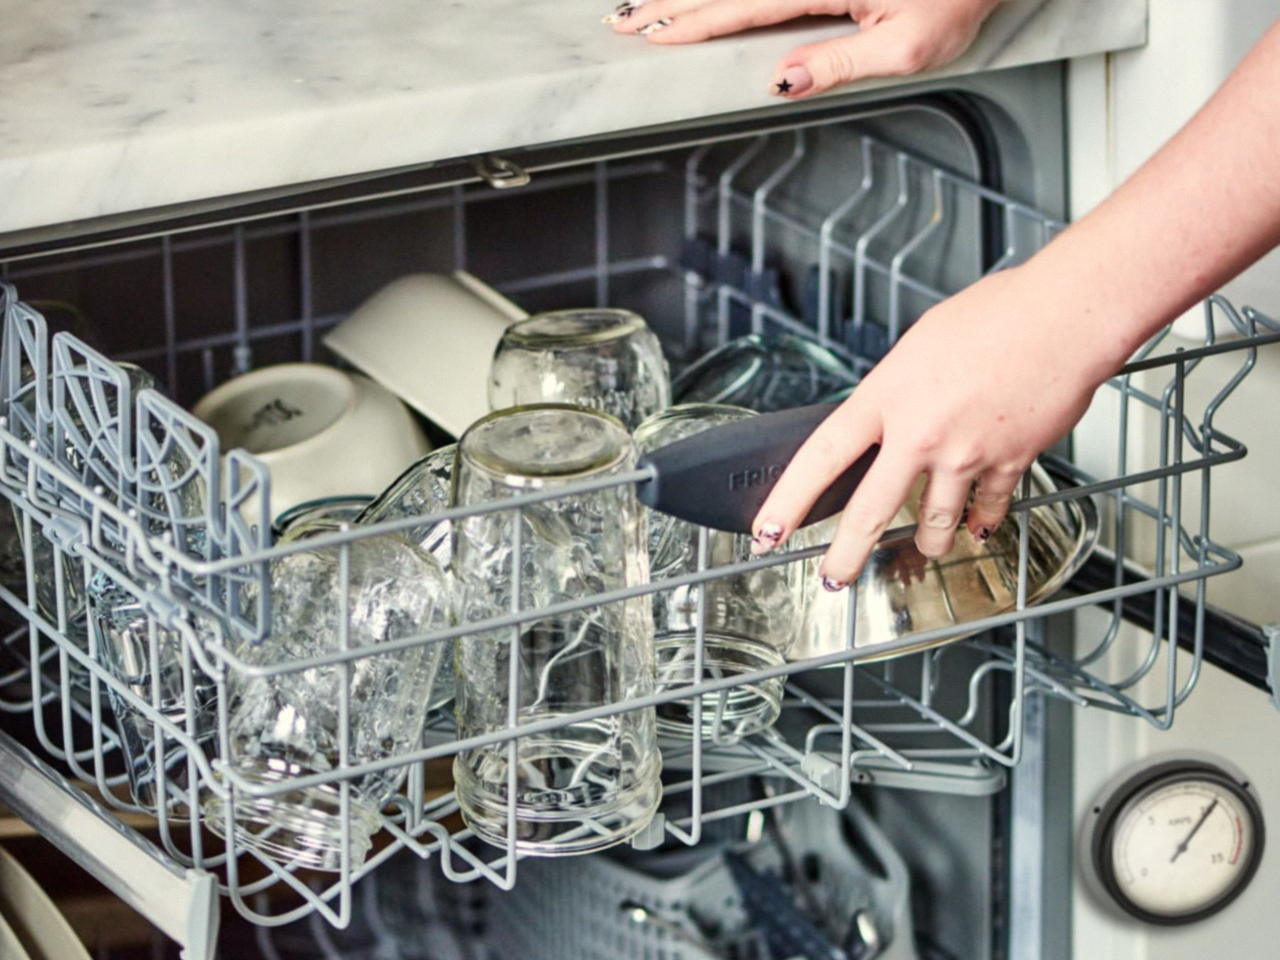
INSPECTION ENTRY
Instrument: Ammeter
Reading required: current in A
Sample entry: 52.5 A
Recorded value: 10 A
